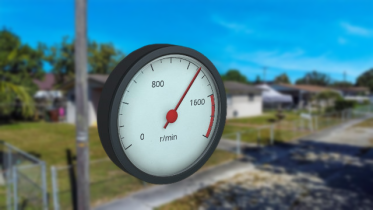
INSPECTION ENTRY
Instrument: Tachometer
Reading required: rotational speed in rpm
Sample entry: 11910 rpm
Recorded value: 1300 rpm
